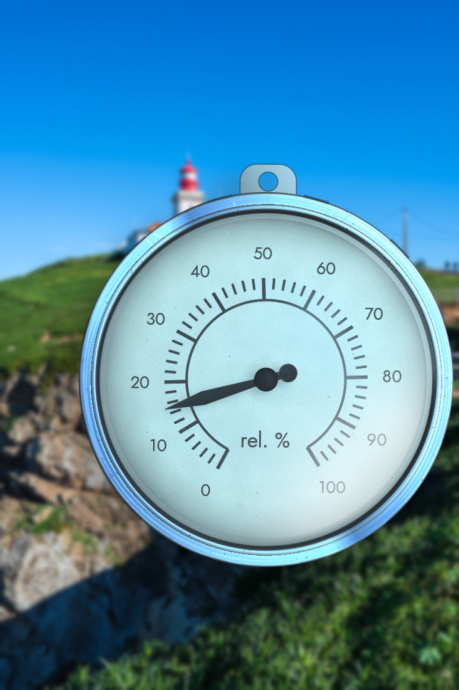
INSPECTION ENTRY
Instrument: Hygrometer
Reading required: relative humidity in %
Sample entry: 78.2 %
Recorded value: 15 %
